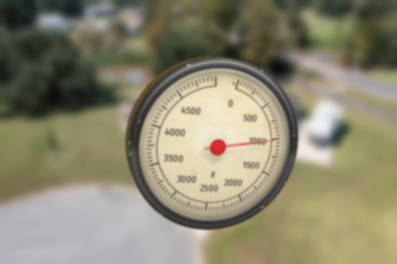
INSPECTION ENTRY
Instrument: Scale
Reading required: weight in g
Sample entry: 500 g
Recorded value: 1000 g
